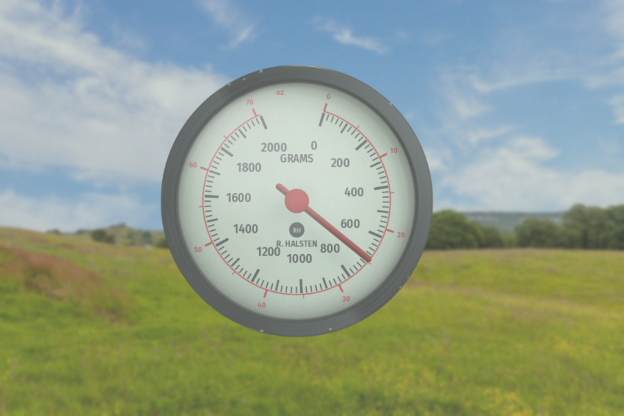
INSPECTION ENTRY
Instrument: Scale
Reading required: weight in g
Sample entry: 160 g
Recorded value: 700 g
